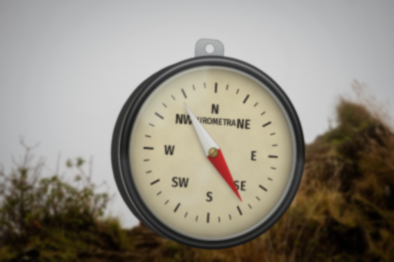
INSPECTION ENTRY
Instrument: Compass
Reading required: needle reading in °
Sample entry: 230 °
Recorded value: 145 °
